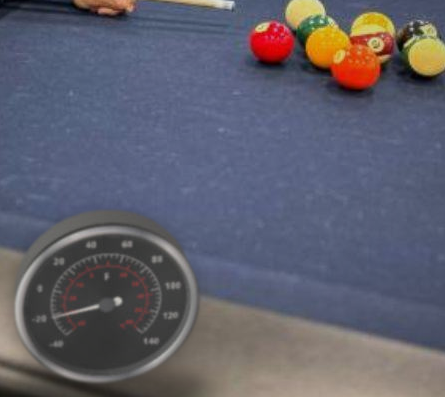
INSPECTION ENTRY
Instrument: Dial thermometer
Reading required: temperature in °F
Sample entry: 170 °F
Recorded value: -20 °F
